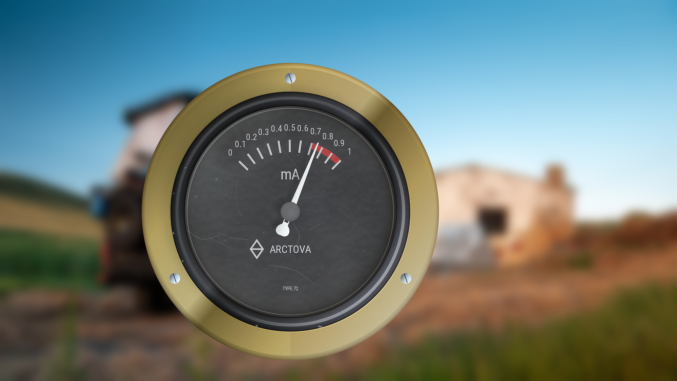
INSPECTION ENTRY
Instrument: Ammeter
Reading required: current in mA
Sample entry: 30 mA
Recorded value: 0.75 mA
